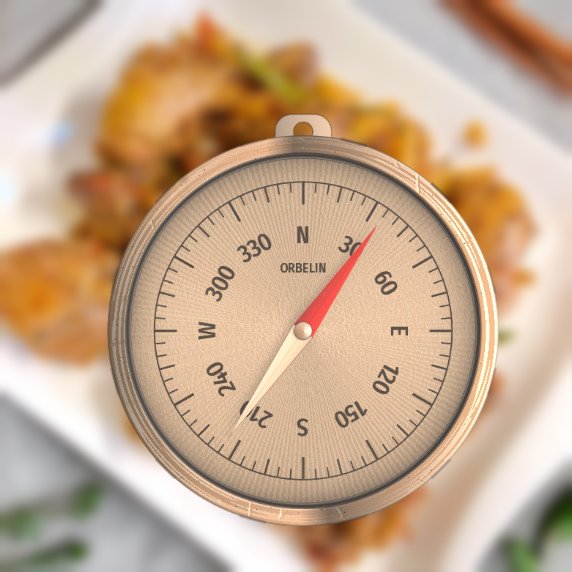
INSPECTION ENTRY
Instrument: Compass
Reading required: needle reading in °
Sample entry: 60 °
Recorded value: 35 °
